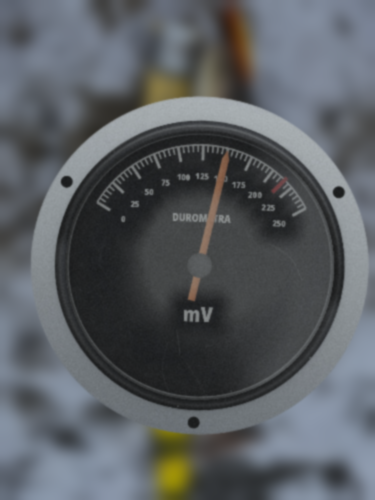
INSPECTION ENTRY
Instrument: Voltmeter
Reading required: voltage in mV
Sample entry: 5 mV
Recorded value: 150 mV
